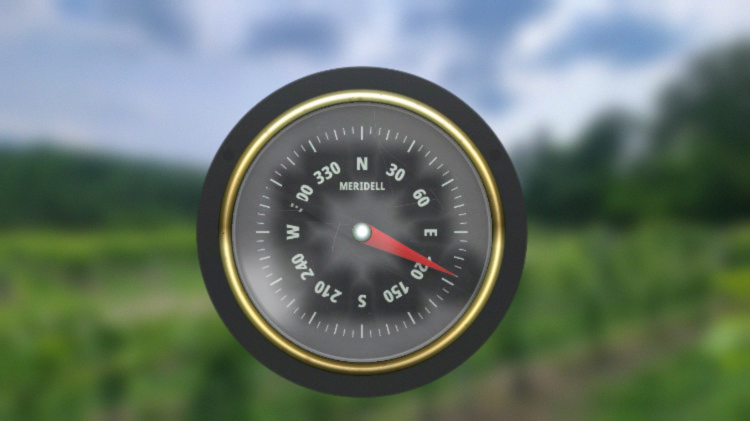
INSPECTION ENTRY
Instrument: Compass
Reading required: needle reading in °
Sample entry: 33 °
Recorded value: 115 °
